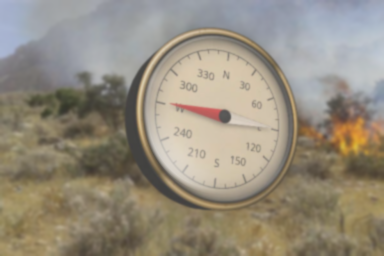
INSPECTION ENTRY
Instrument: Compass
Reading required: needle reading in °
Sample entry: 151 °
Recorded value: 270 °
